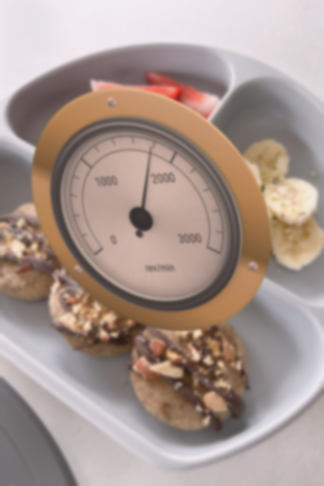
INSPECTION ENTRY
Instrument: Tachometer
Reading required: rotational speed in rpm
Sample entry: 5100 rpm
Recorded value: 1800 rpm
